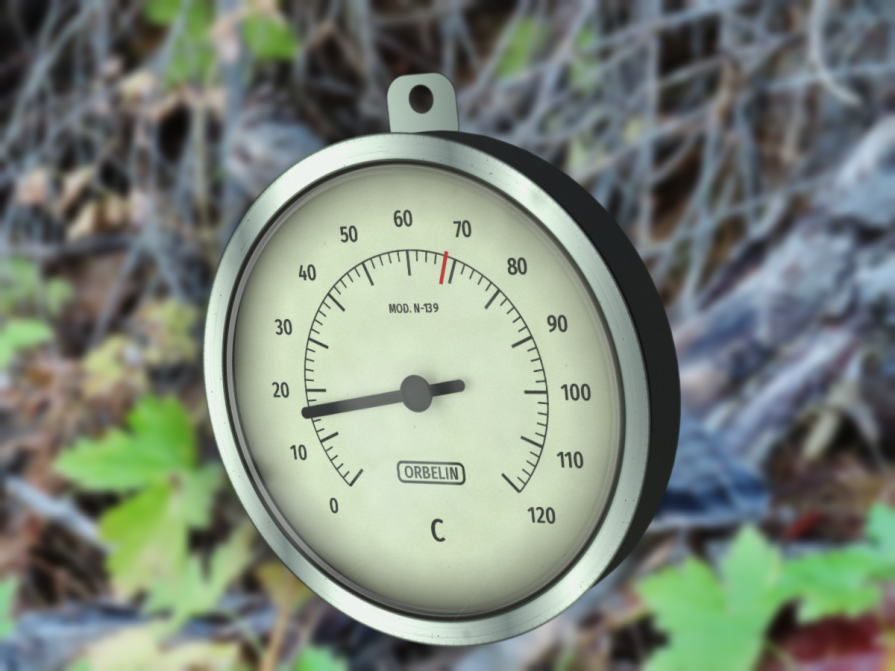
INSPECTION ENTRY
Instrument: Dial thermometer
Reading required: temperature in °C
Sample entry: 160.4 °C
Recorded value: 16 °C
